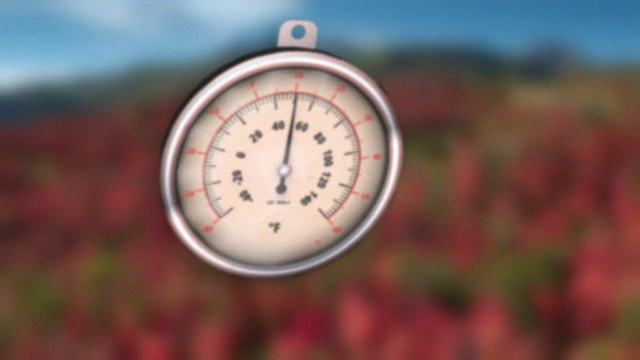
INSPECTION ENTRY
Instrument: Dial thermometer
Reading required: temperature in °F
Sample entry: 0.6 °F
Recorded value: 50 °F
